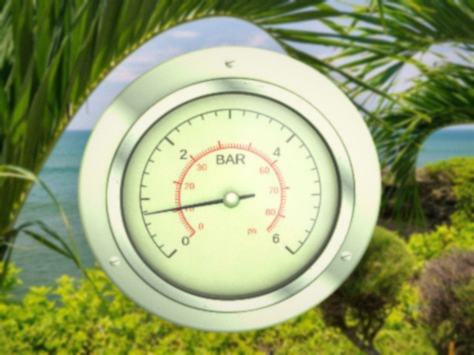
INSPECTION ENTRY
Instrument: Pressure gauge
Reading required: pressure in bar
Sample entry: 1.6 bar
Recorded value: 0.8 bar
